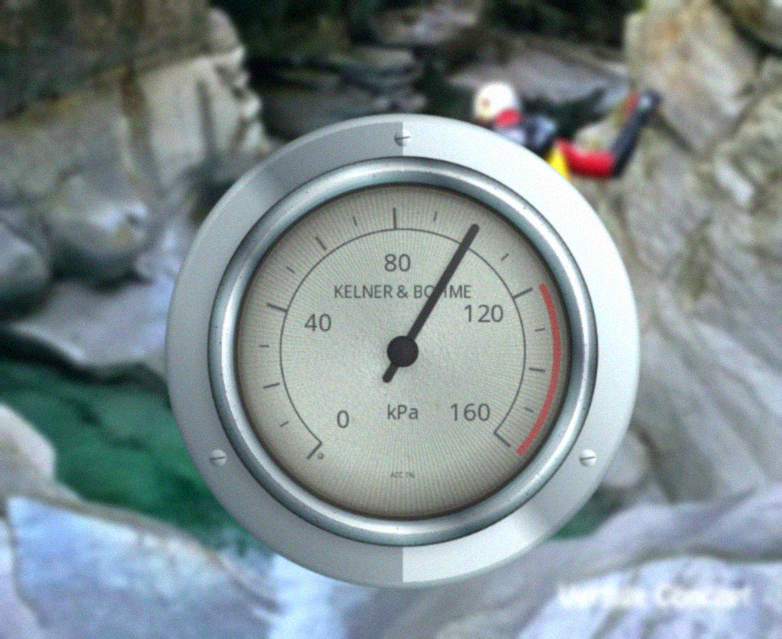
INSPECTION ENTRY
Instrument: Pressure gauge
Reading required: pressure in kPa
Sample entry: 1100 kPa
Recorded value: 100 kPa
